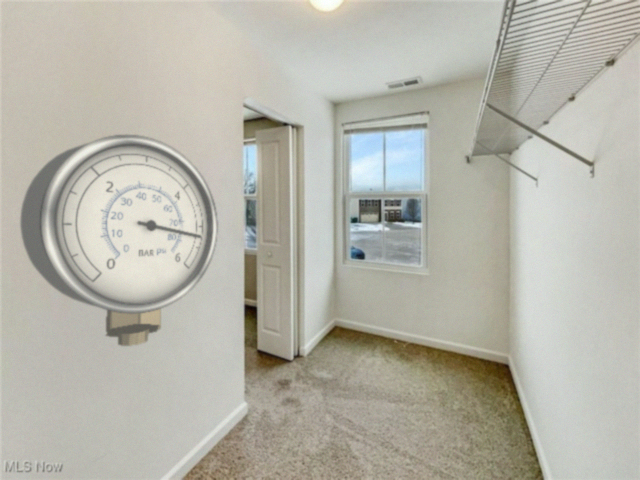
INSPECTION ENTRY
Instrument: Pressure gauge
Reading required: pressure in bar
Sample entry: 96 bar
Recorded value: 5.25 bar
